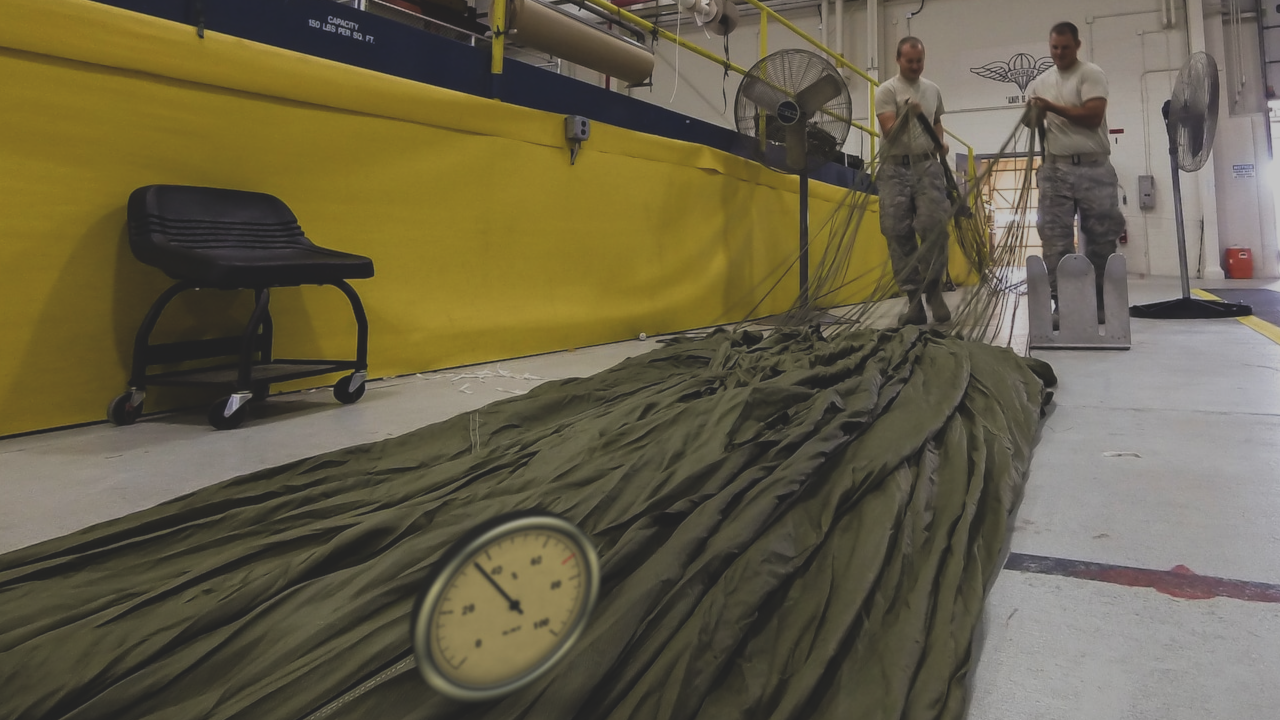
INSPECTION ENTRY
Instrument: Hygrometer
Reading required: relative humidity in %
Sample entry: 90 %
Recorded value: 36 %
